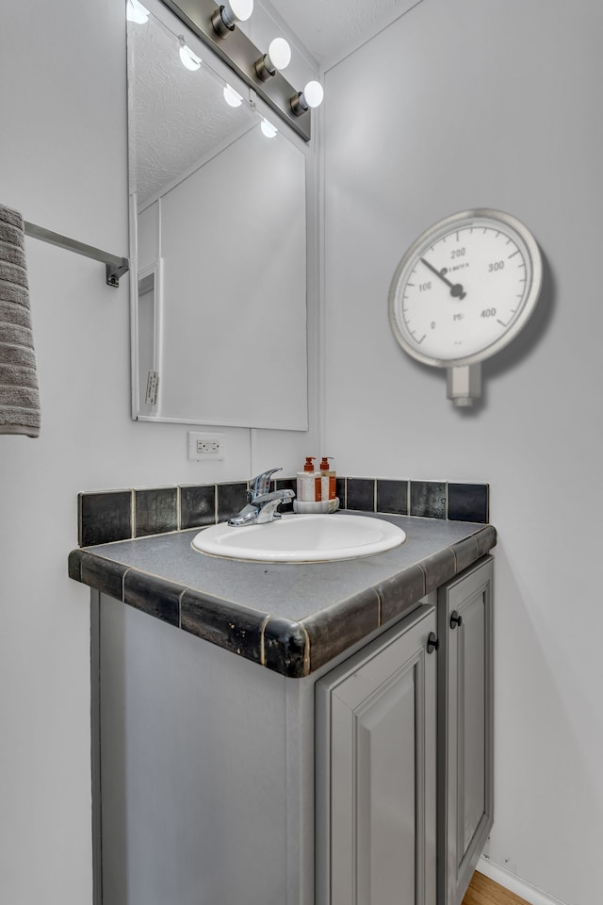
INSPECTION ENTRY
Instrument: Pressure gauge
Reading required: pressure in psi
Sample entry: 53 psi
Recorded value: 140 psi
